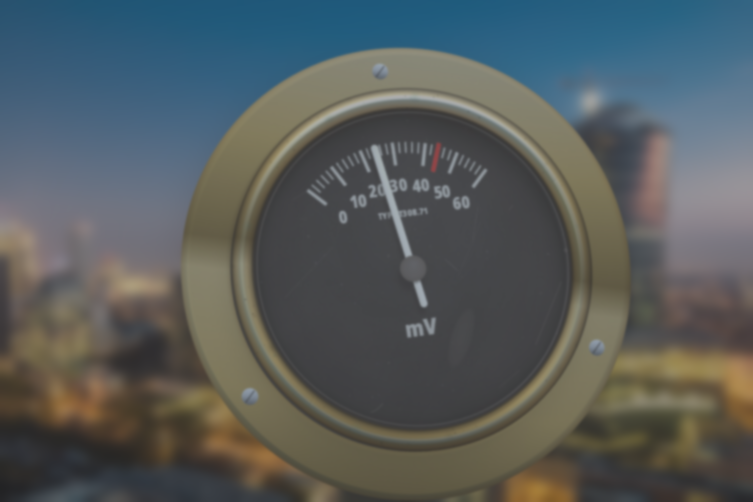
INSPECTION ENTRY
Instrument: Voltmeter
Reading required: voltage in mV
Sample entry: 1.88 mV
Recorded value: 24 mV
